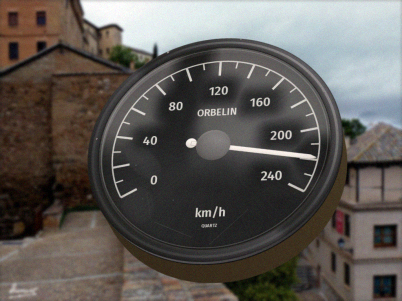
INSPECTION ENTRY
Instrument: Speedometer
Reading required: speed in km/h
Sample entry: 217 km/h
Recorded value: 220 km/h
